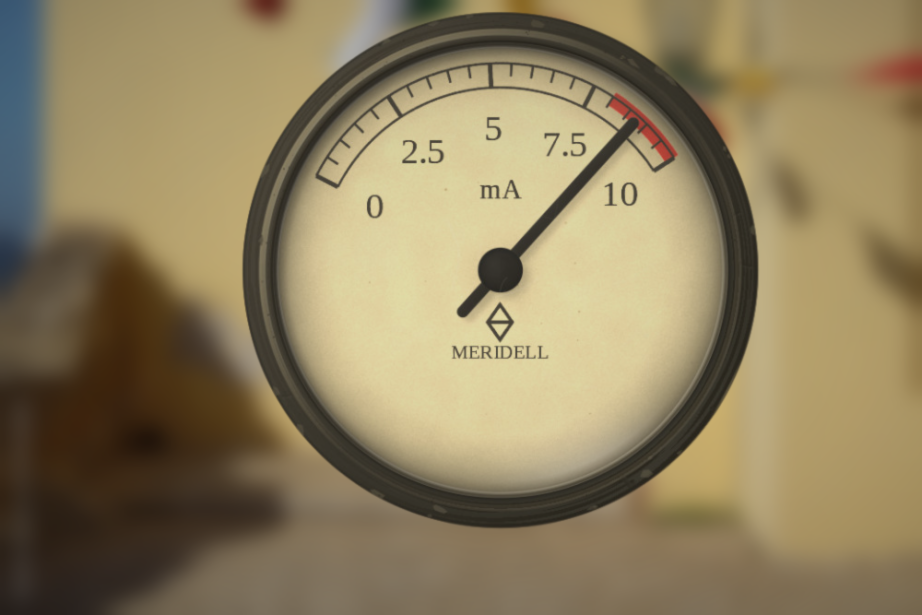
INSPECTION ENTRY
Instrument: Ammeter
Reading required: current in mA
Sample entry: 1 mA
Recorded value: 8.75 mA
